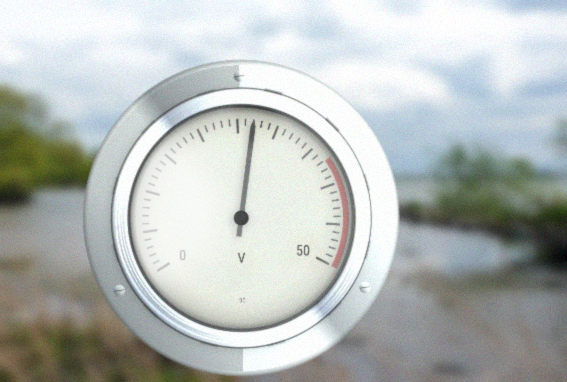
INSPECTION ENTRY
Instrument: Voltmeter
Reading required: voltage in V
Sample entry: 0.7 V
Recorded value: 27 V
